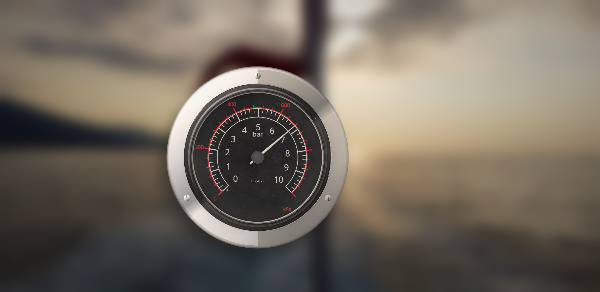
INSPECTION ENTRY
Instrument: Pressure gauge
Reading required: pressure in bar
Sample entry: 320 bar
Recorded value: 6.8 bar
